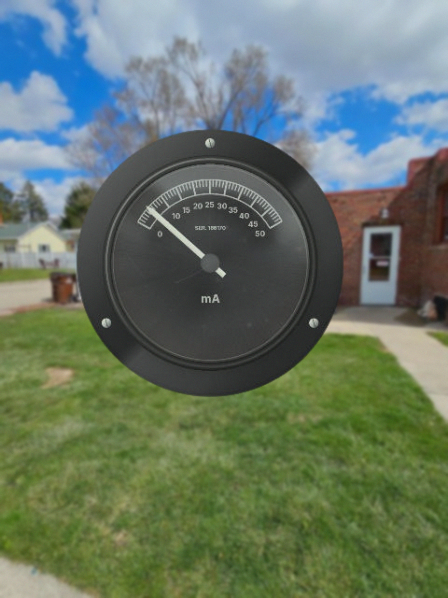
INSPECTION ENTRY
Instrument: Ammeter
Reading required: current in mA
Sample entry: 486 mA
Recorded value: 5 mA
